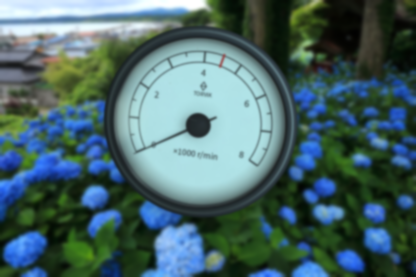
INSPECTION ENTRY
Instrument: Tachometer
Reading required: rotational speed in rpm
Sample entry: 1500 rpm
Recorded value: 0 rpm
